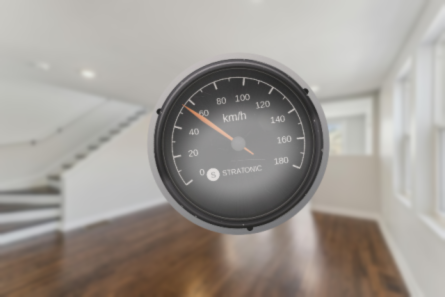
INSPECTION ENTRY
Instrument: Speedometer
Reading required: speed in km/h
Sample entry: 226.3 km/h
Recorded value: 55 km/h
